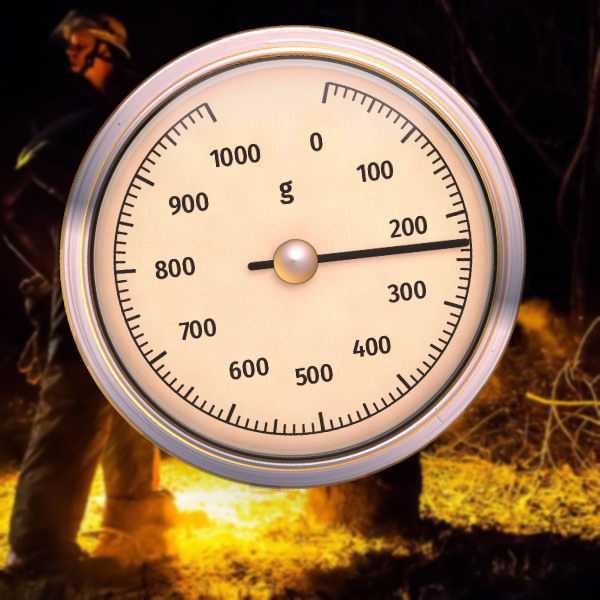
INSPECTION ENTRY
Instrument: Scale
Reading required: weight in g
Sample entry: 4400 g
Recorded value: 230 g
